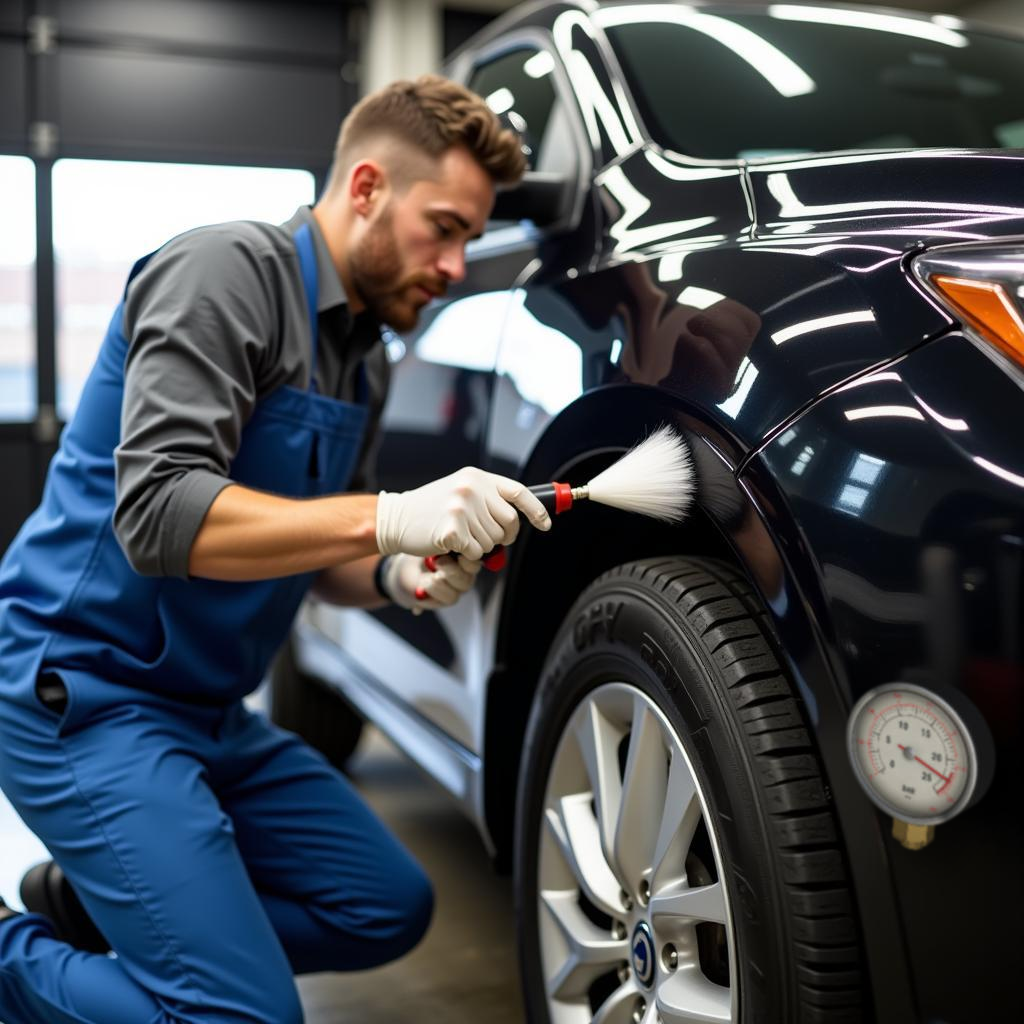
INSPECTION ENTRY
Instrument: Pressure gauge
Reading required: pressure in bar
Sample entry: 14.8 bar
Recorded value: 22.5 bar
